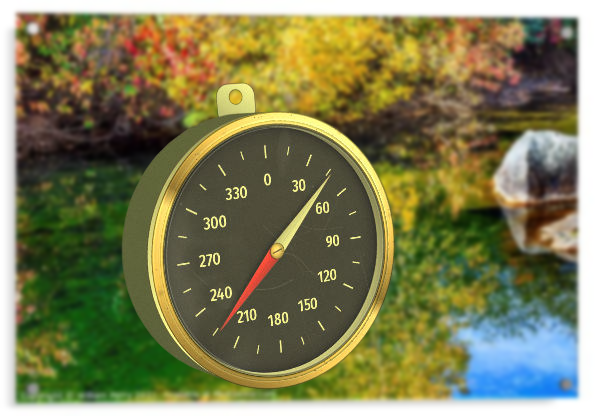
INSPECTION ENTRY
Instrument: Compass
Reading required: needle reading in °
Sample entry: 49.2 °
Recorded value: 225 °
